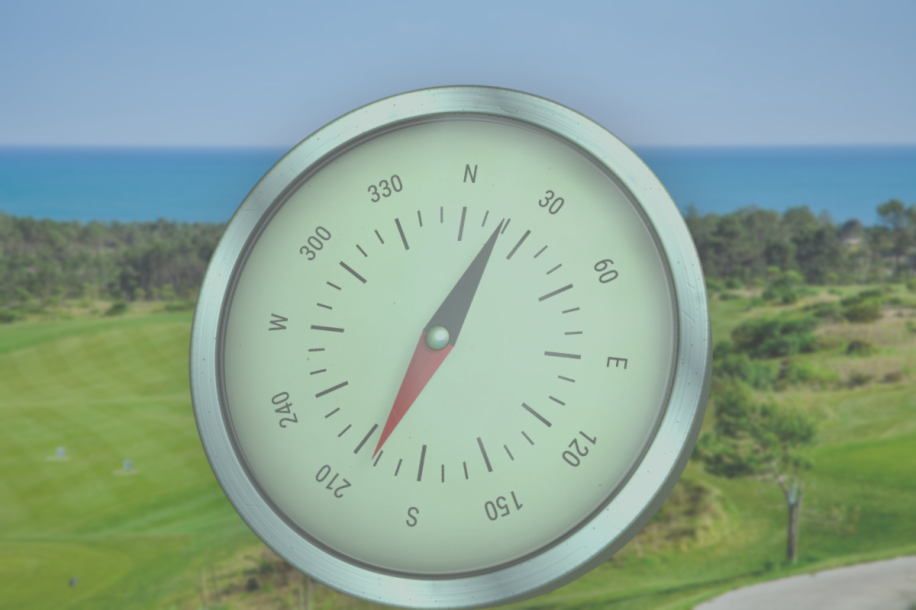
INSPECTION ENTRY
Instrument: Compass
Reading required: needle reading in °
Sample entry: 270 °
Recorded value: 200 °
